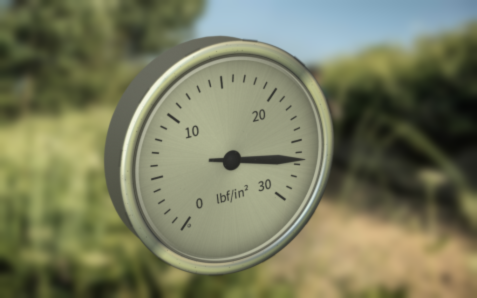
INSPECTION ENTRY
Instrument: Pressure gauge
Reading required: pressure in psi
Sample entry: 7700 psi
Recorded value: 26.5 psi
